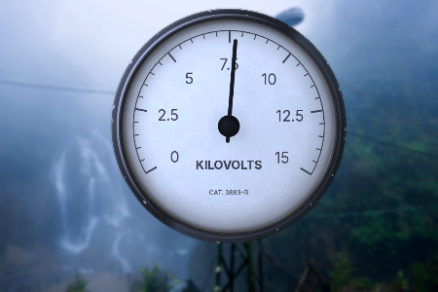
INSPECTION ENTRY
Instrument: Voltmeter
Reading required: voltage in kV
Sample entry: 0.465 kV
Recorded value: 7.75 kV
